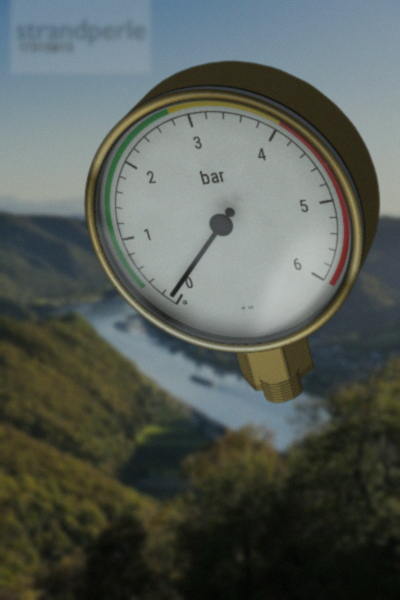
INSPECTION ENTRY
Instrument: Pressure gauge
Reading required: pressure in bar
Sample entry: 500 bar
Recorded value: 0.1 bar
